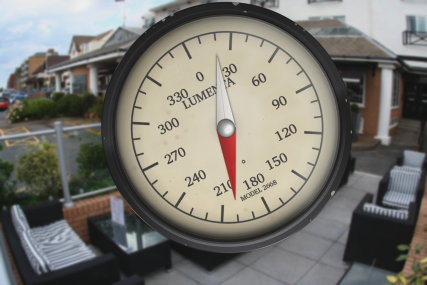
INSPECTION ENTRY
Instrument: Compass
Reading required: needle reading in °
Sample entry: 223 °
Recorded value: 200 °
